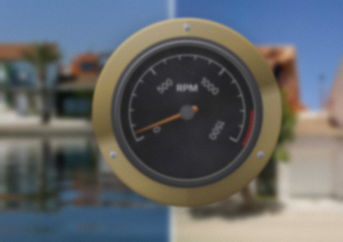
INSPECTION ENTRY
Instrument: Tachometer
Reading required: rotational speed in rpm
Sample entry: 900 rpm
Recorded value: 50 rpm
